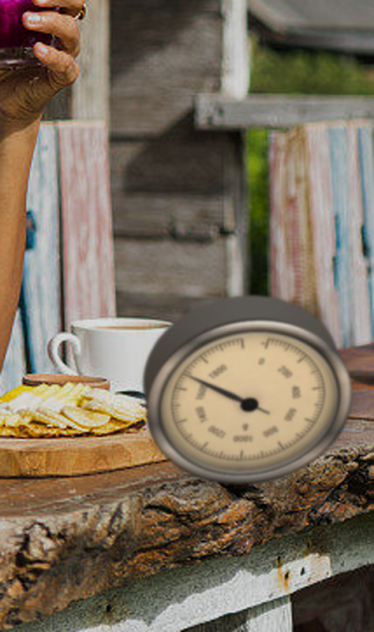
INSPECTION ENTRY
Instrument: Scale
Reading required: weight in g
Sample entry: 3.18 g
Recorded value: 1700 g
